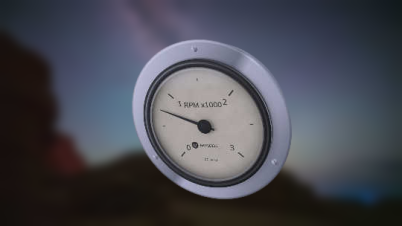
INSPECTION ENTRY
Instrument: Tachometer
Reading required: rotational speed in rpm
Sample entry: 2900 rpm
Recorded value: 750 rpm
